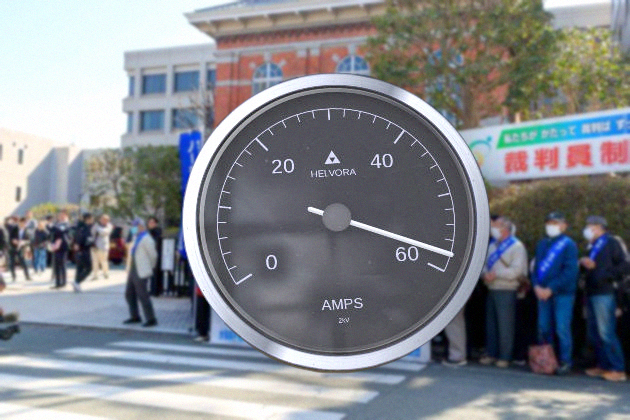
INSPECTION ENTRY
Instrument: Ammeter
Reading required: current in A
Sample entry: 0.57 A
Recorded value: 58 A
